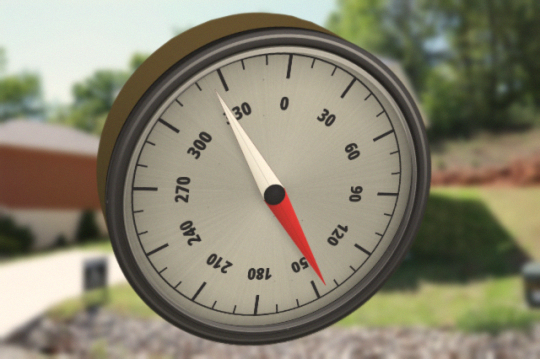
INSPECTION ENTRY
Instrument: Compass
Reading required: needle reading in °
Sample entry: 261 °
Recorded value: 145 °
